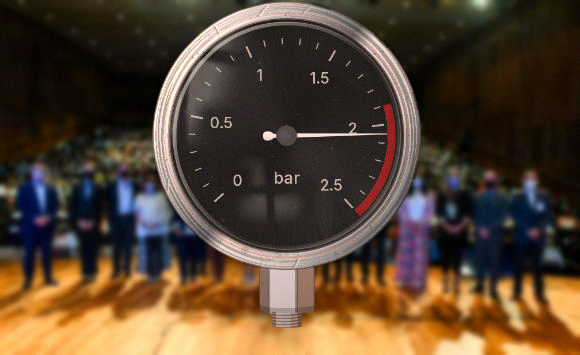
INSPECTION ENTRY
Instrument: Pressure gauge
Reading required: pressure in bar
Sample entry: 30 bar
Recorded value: 2.05 bar
